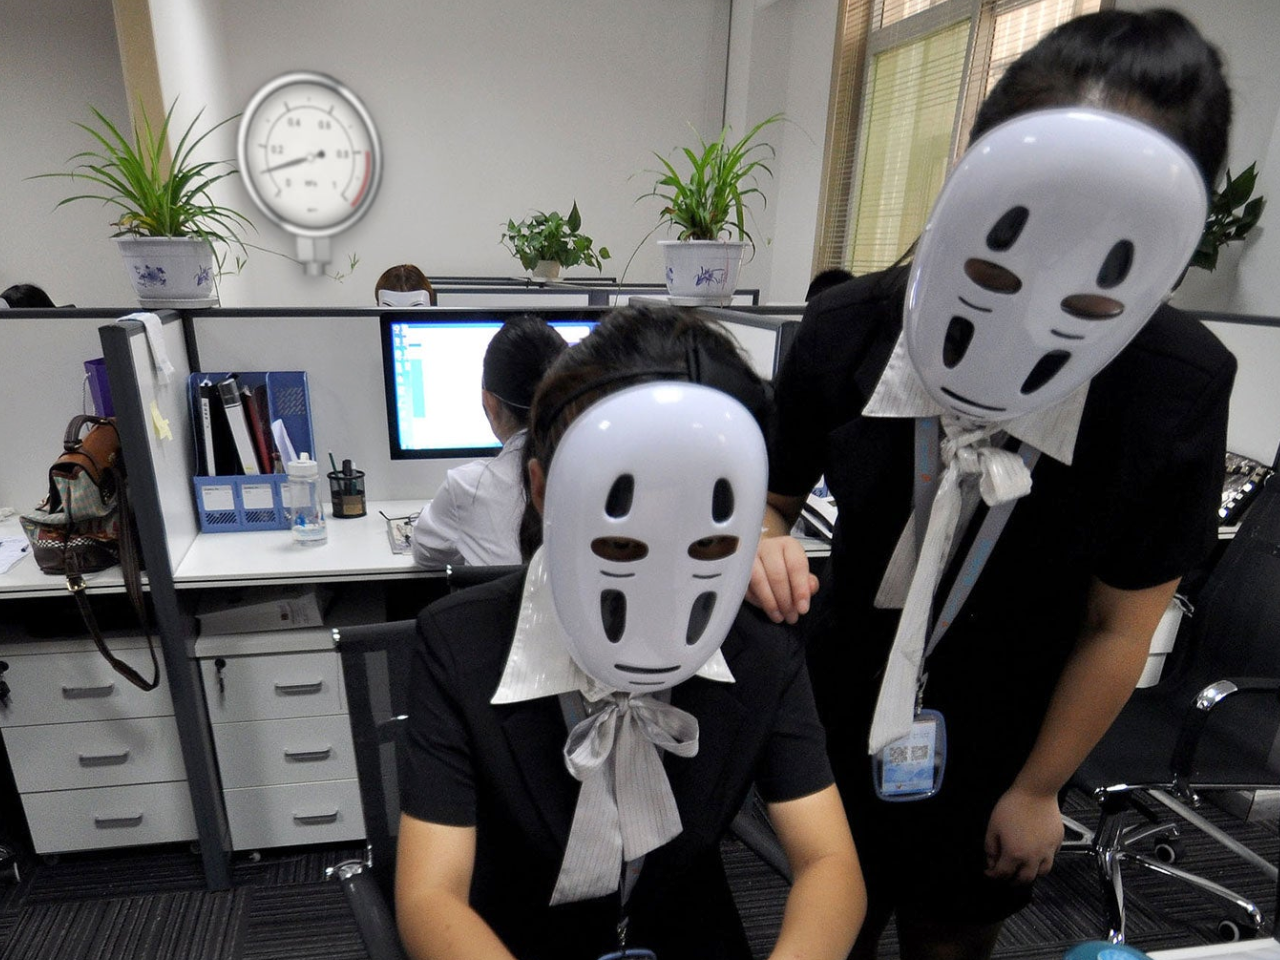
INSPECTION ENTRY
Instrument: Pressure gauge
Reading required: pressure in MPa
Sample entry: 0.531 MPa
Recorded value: 0.1 MPa
